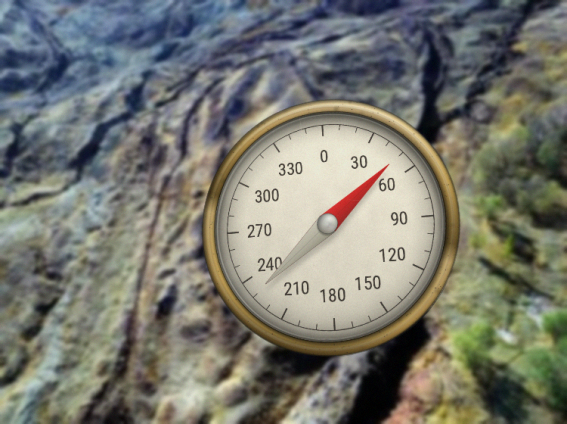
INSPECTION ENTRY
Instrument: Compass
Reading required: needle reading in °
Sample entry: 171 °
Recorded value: 50 °
